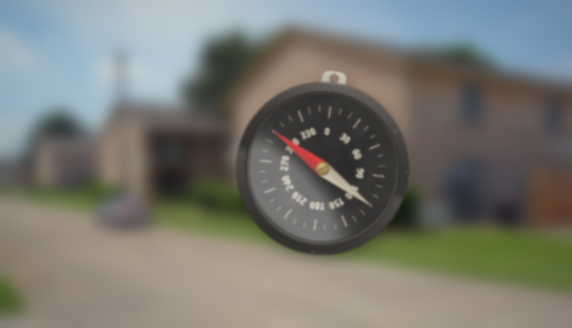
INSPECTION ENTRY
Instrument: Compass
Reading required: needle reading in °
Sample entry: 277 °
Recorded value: 300 °
